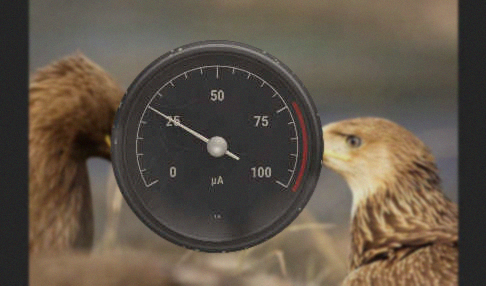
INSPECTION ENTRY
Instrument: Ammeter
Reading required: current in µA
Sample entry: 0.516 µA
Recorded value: 25 µA
